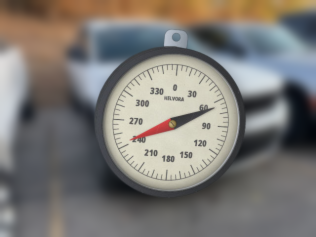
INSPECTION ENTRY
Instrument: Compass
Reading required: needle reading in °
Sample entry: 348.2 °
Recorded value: 245 °
